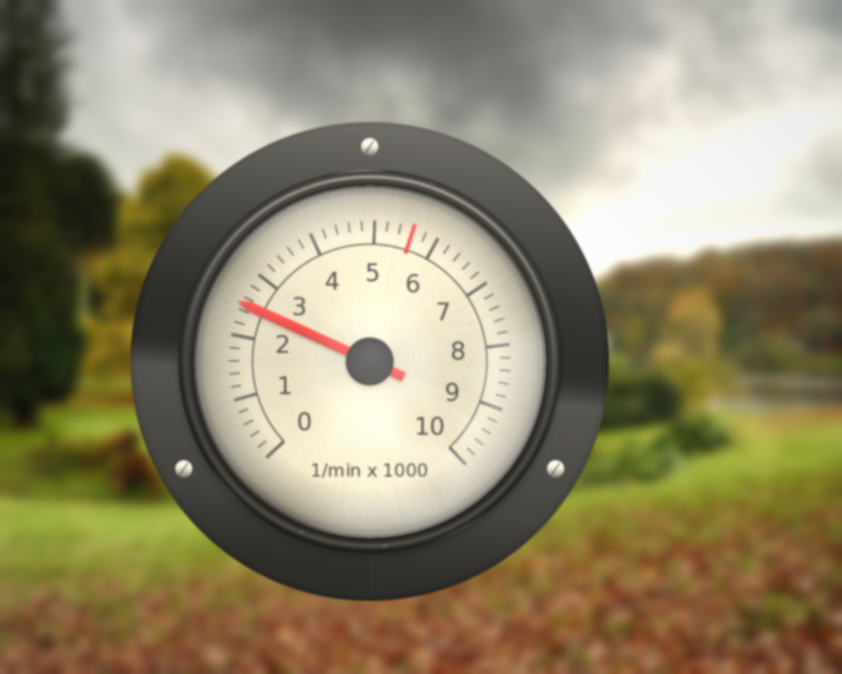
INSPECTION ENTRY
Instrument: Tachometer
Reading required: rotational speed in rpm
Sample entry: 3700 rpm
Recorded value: 2500 rpm
